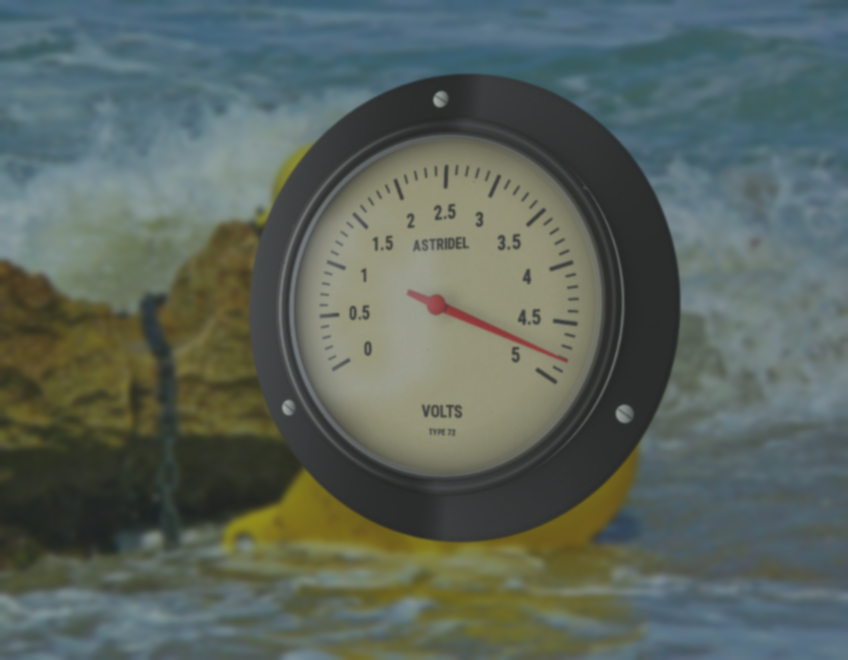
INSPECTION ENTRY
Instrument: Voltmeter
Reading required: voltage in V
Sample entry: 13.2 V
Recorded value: 4.8 V
